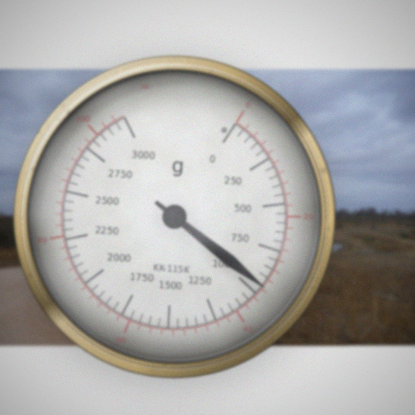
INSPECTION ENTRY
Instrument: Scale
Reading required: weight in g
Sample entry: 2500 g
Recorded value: 950 g
